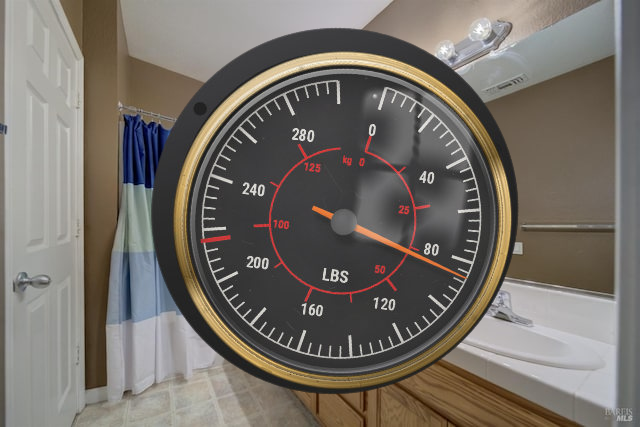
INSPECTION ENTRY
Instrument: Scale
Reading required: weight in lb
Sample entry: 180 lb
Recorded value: 86 lb
